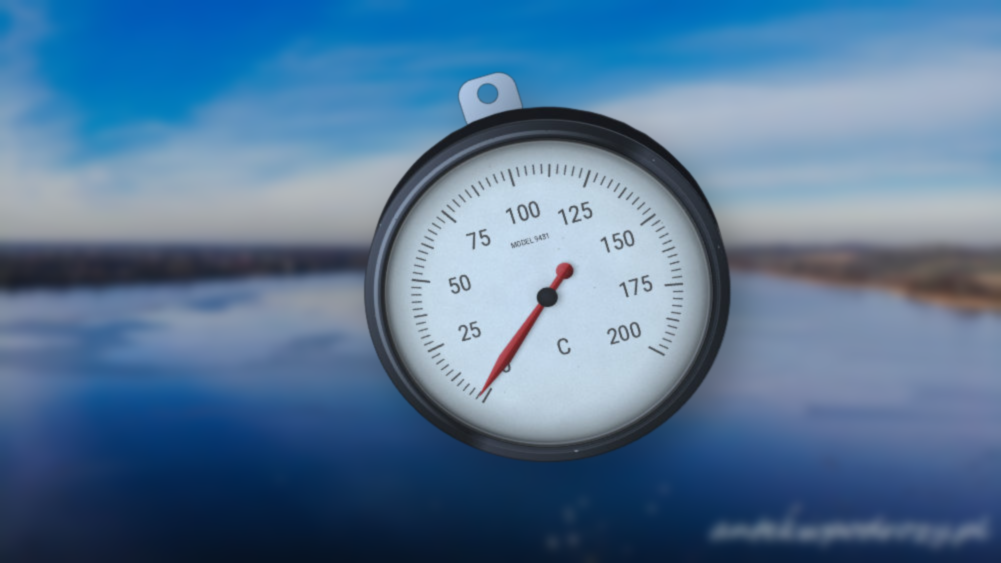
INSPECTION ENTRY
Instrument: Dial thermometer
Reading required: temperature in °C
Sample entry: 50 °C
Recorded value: 2.5 °C
